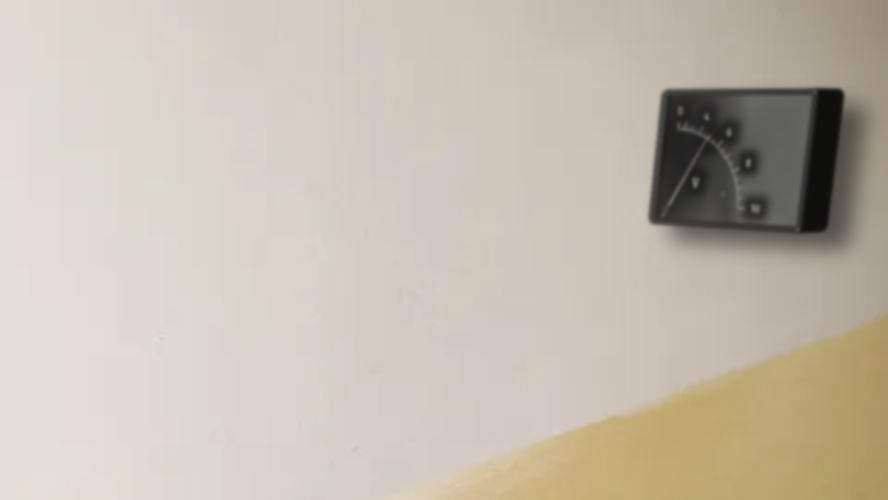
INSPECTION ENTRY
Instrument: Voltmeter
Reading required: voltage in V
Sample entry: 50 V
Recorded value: 5 V
